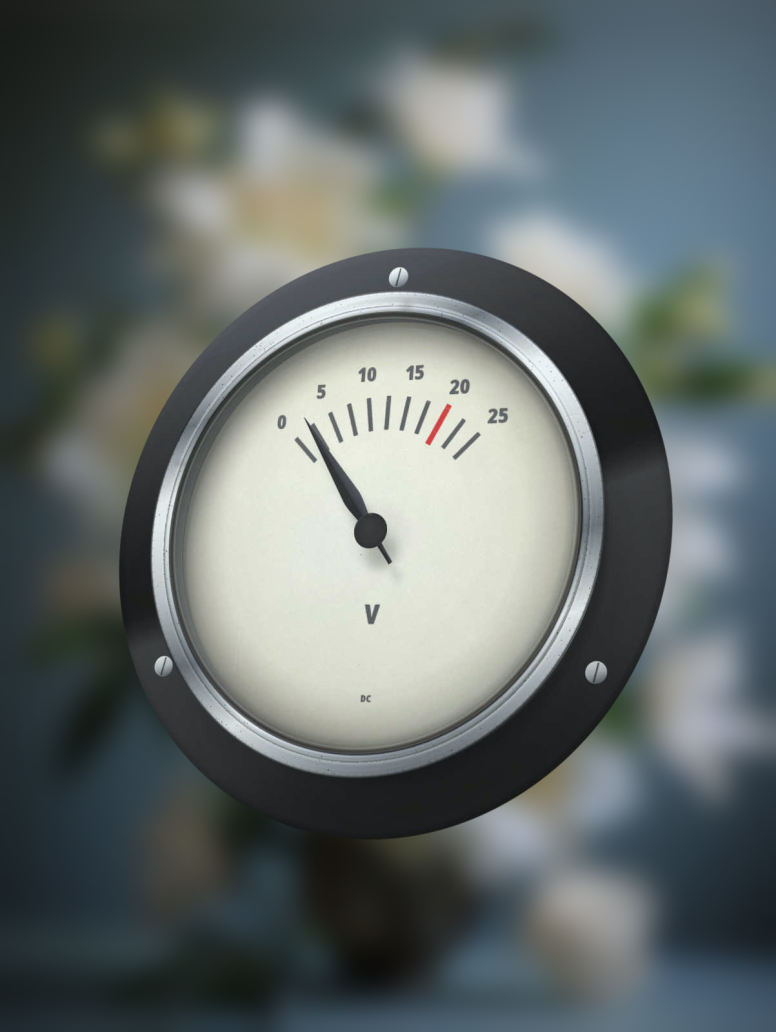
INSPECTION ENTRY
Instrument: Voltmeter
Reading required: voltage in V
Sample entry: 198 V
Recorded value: 2.5 V
